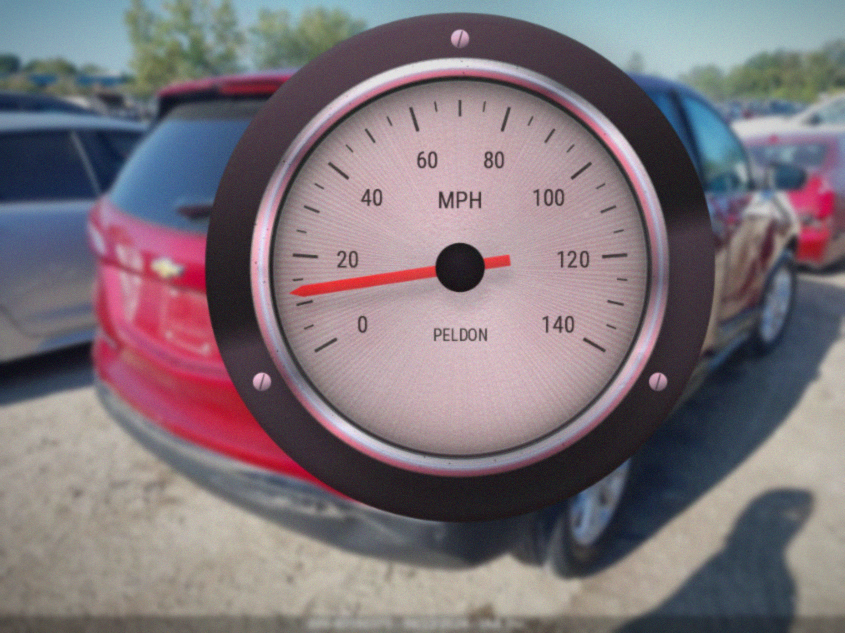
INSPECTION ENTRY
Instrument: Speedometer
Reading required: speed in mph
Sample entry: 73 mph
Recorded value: 12.5 mph
